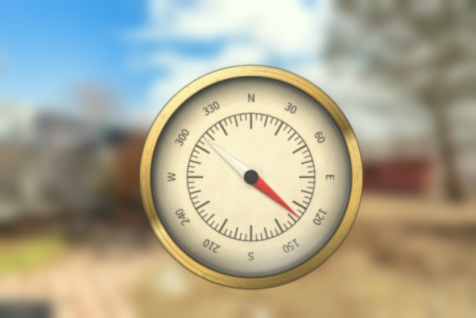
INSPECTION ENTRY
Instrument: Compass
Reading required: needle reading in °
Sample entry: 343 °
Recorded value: 130 °
